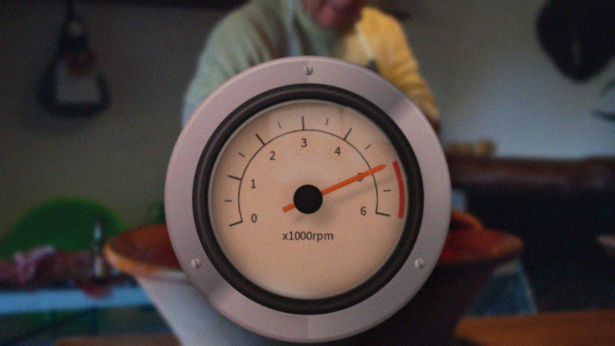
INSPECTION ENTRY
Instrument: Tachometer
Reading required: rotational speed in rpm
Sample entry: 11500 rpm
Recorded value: 5000 rpm
